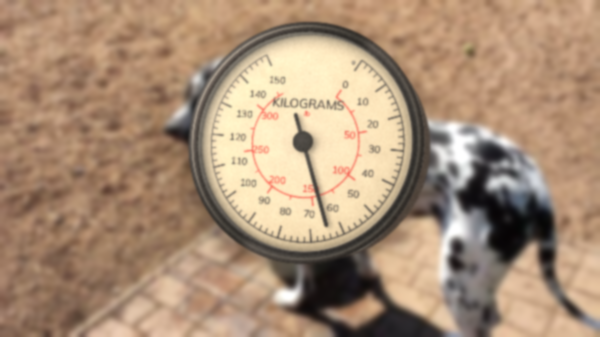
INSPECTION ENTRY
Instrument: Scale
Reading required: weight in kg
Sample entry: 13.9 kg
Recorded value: 64 kg
